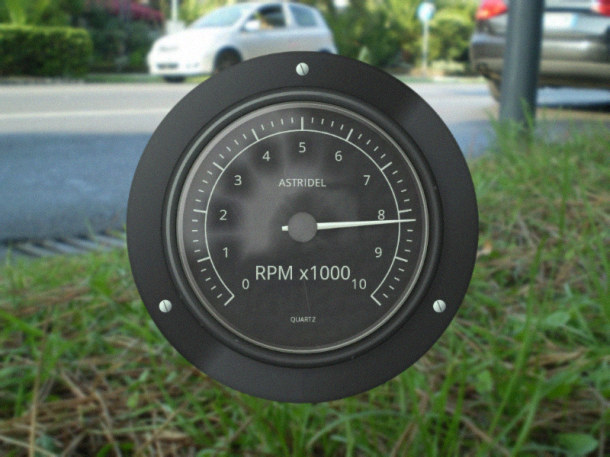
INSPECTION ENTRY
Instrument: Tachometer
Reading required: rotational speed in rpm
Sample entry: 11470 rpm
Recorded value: 8200 rpm
